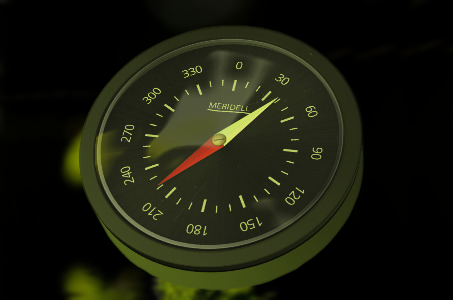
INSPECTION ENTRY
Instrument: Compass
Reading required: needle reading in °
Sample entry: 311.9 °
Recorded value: 220 °
